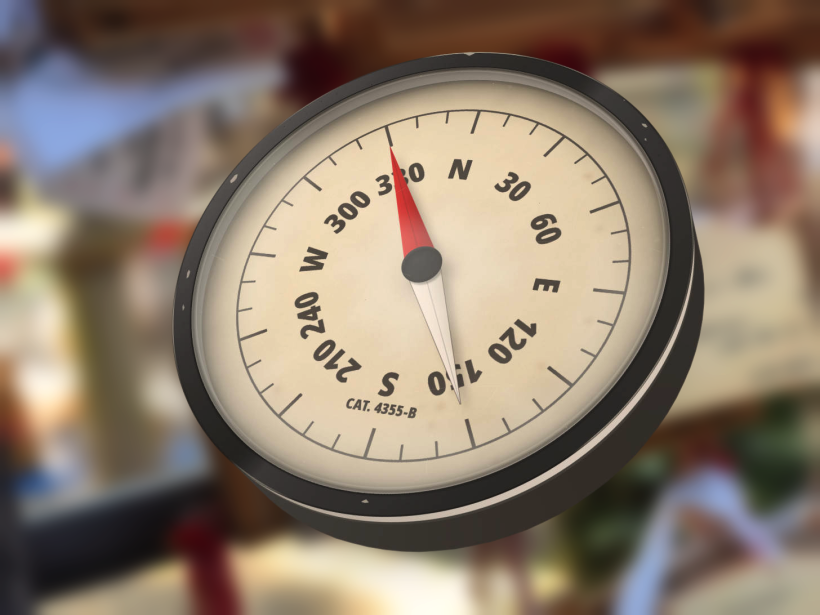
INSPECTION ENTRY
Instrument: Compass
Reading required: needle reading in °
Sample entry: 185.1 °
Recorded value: 330 °
